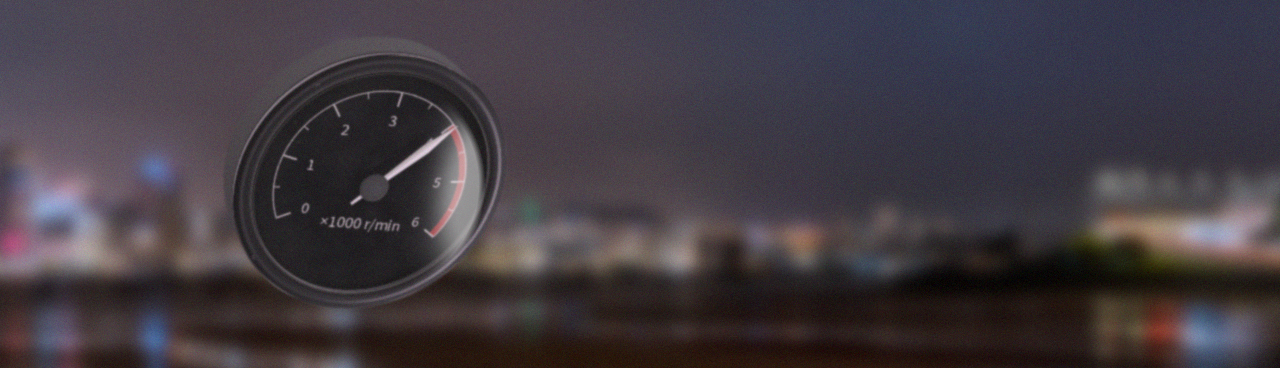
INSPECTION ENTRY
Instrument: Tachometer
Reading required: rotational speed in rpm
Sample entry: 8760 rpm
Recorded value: 4000 rpm
